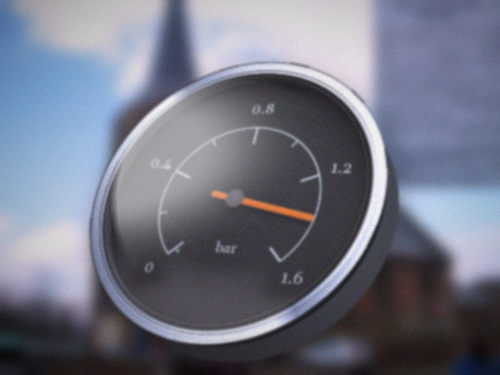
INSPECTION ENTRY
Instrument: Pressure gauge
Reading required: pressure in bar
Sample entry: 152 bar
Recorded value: 1.4 bar
